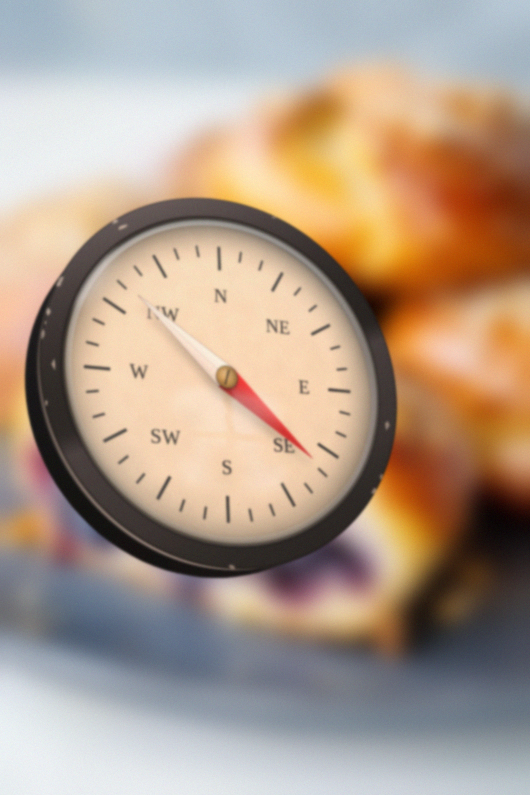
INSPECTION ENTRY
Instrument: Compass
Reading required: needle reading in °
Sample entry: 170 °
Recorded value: 130 °
